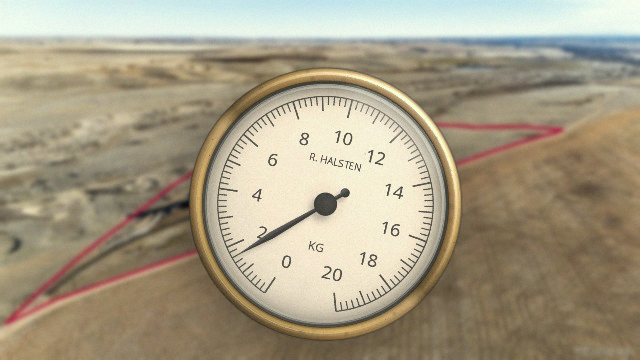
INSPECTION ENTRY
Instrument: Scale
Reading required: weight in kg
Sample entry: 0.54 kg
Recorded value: 1.6 kg
